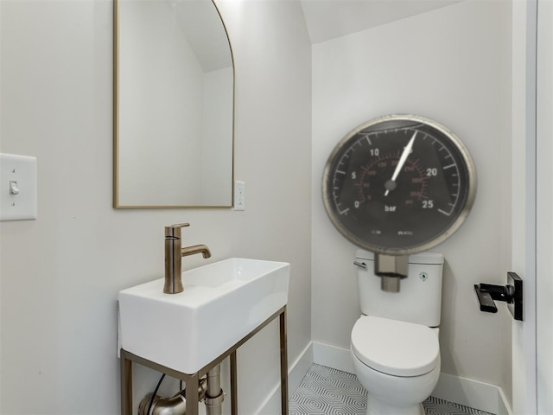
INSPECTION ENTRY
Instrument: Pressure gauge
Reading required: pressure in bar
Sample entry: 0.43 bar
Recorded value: 15 bar
